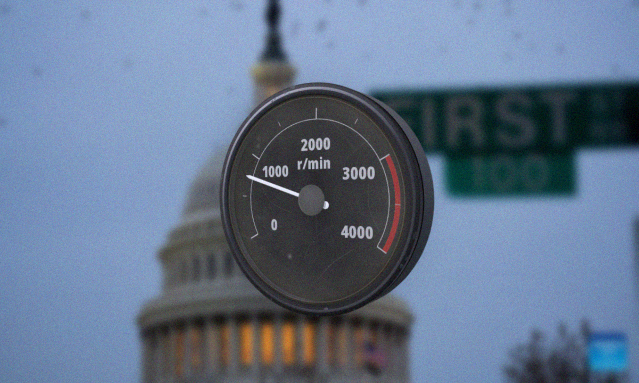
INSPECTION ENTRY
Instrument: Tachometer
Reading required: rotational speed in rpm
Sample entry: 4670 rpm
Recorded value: 750 rpm
